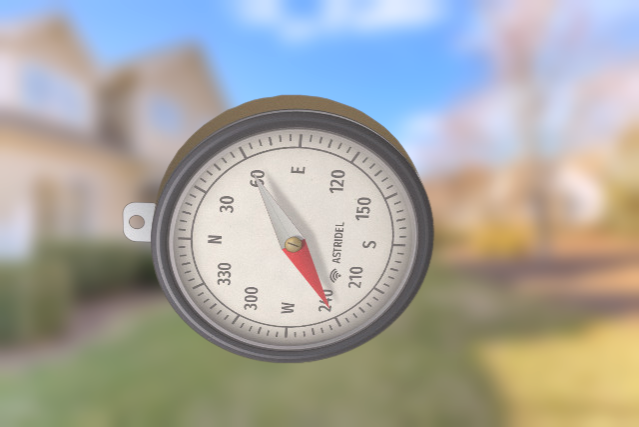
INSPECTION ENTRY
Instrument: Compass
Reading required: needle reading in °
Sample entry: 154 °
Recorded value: 240 °
